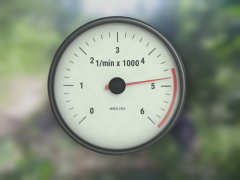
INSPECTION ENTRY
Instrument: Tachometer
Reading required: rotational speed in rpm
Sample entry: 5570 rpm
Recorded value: 4800 rpm
